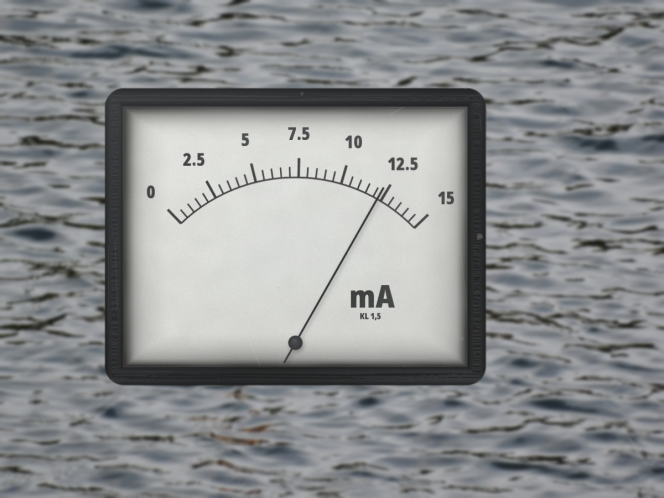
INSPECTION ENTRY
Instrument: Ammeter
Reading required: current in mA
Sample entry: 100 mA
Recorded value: 12.25 mA
